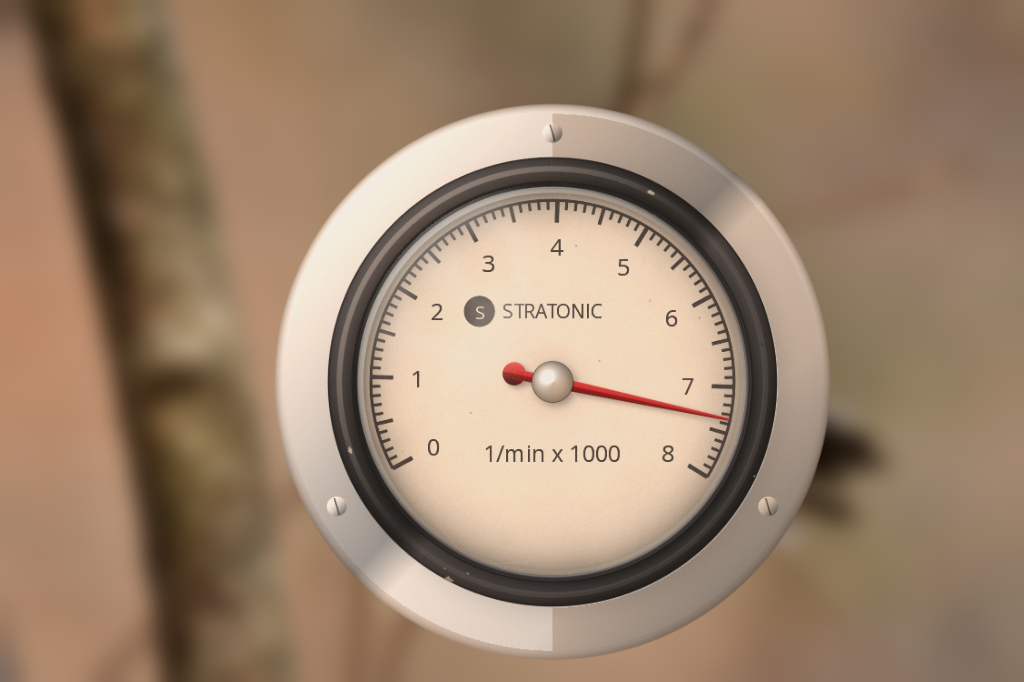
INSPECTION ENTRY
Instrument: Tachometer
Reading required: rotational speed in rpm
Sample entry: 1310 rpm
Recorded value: 7350 rpm
